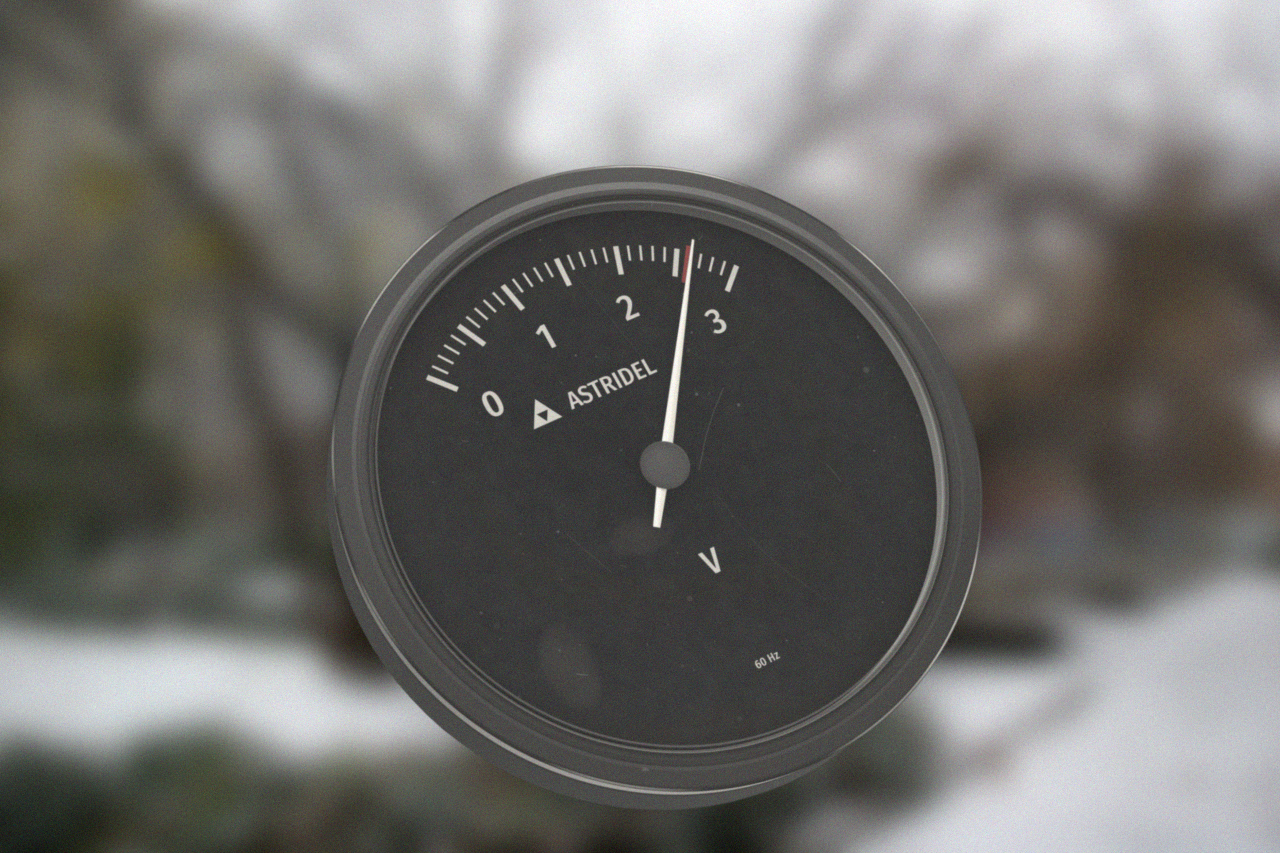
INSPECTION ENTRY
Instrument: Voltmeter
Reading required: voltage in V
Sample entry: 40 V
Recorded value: 2.6 V
